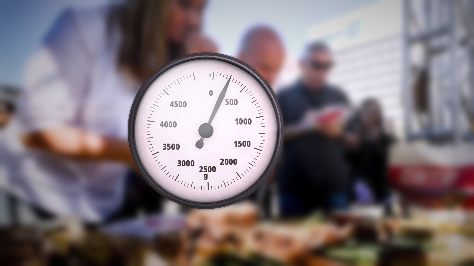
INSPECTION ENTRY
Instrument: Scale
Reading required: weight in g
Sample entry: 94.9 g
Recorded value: 250 g
